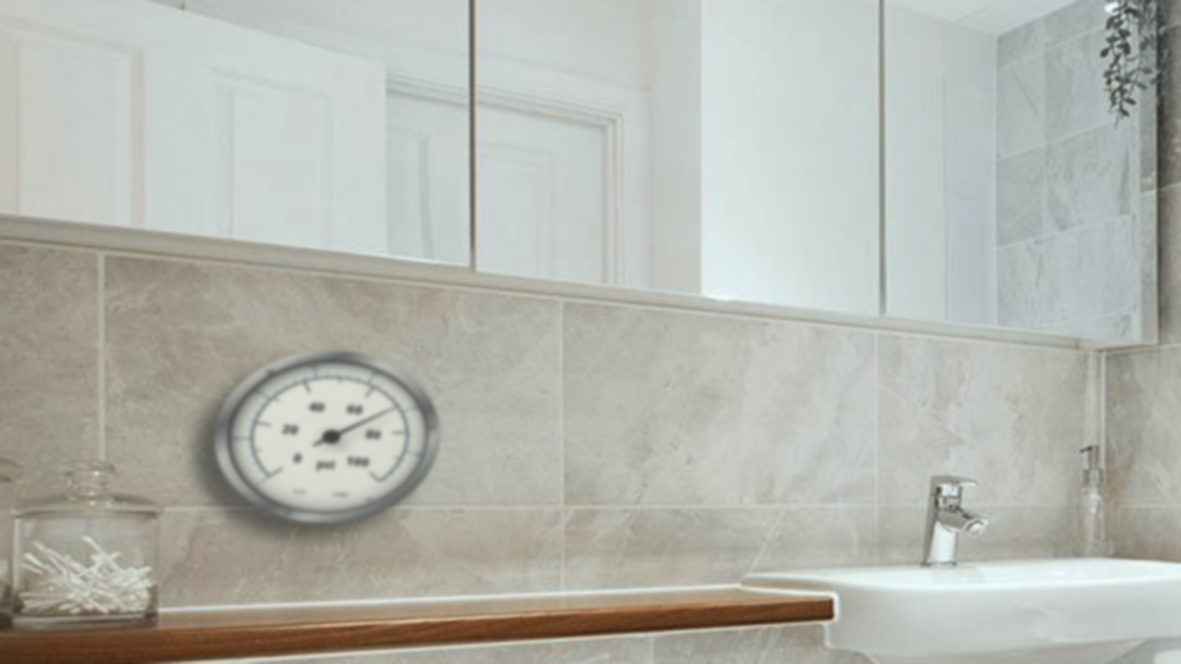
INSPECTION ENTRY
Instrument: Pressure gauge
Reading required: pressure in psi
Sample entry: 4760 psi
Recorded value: 70 psi
